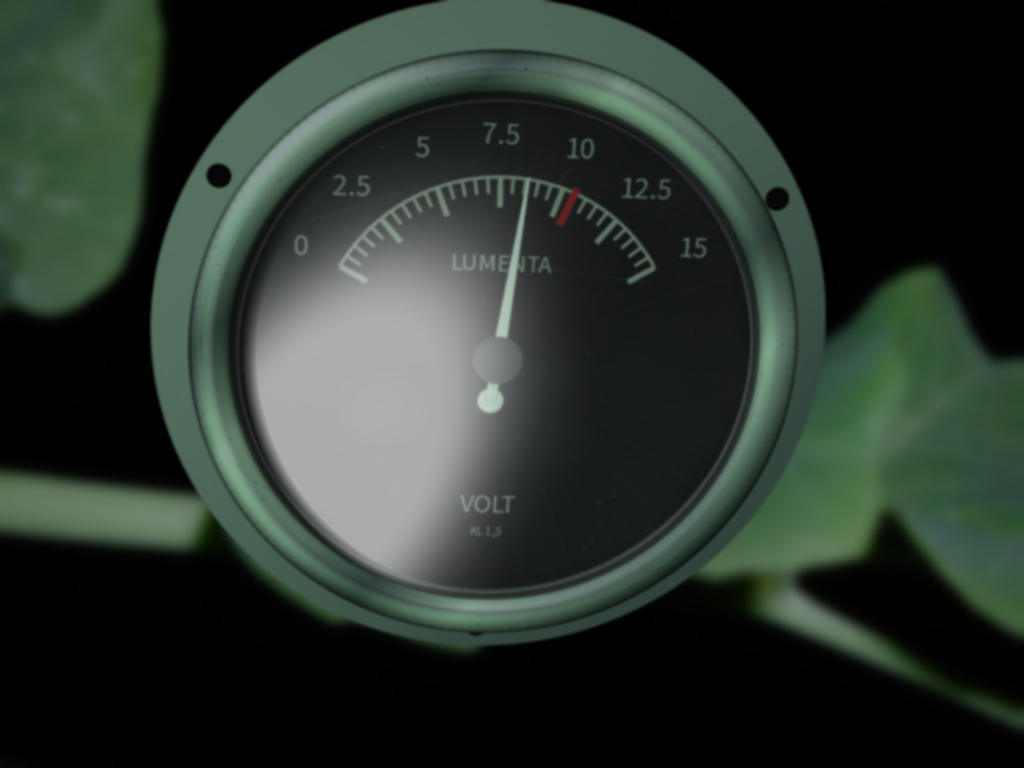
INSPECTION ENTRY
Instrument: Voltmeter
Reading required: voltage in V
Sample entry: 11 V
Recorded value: 8.5 V
